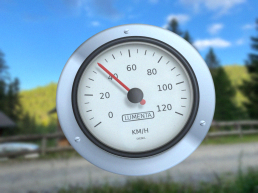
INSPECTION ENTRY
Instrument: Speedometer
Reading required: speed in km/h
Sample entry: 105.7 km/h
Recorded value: 40 km/h
